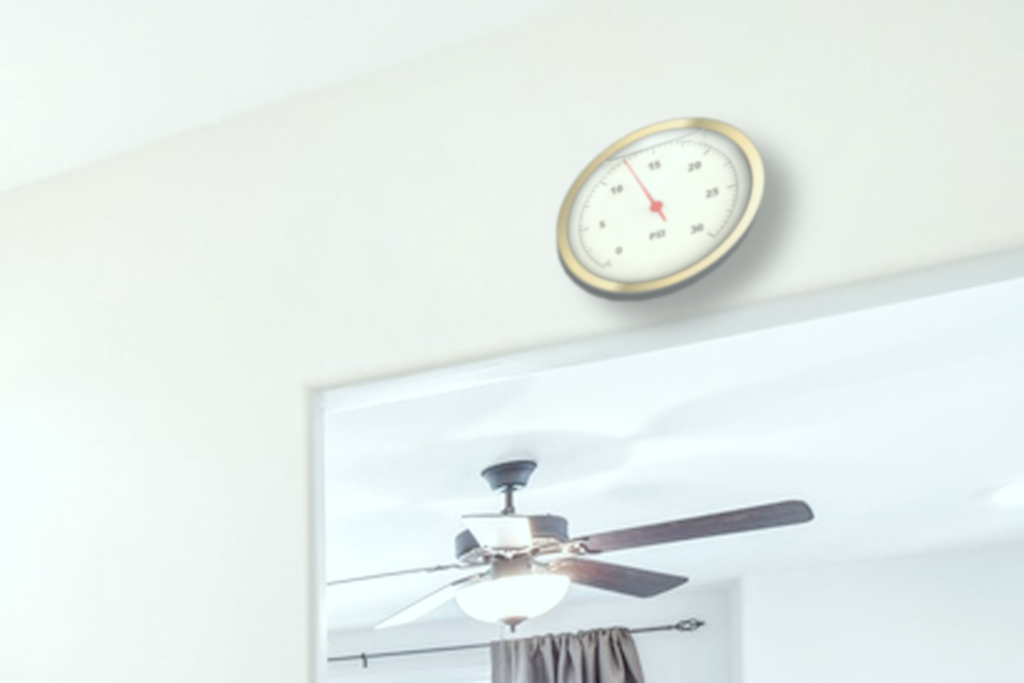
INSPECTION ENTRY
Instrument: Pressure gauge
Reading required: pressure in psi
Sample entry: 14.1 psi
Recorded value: 12.5 psi
